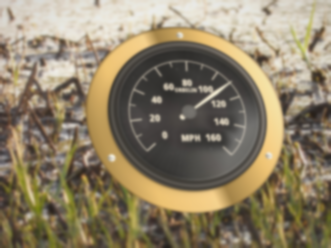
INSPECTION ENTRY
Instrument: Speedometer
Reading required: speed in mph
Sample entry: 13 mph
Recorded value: 110 mph
